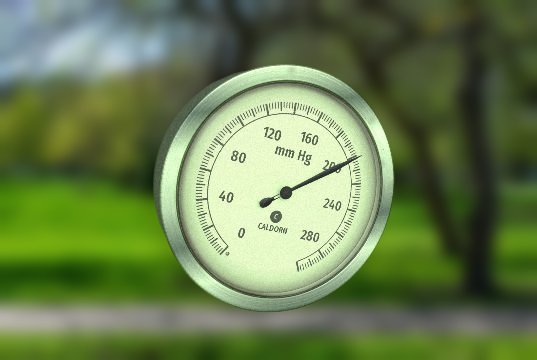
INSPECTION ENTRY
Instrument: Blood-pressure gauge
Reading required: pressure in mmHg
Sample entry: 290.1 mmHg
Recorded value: 200 mmHg
